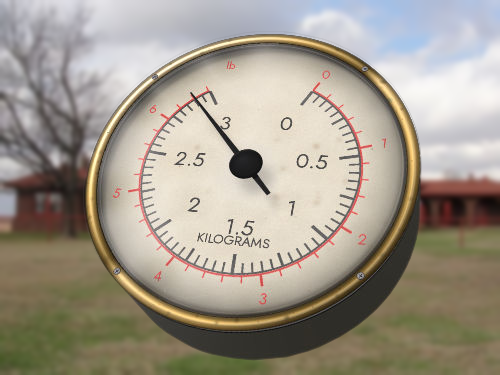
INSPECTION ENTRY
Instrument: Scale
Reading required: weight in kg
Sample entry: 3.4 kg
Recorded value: 2.9 kg
